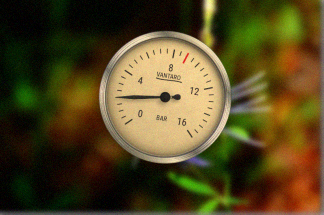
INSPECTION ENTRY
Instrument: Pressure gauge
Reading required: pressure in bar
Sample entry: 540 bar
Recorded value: 2 bar
